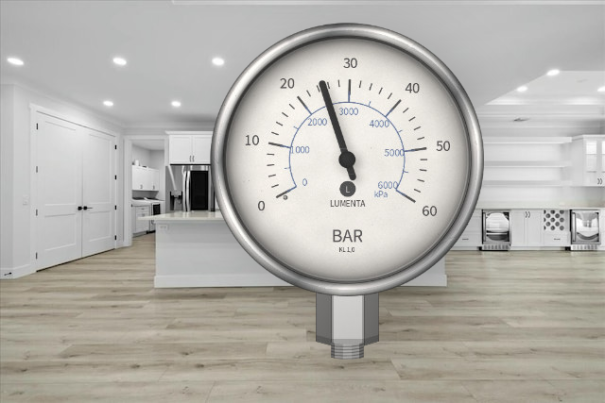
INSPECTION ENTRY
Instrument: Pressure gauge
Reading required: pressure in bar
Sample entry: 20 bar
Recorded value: 25 bar
